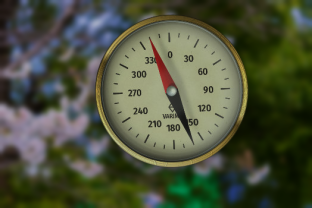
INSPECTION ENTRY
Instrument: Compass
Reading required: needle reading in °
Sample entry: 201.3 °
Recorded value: 340 °
